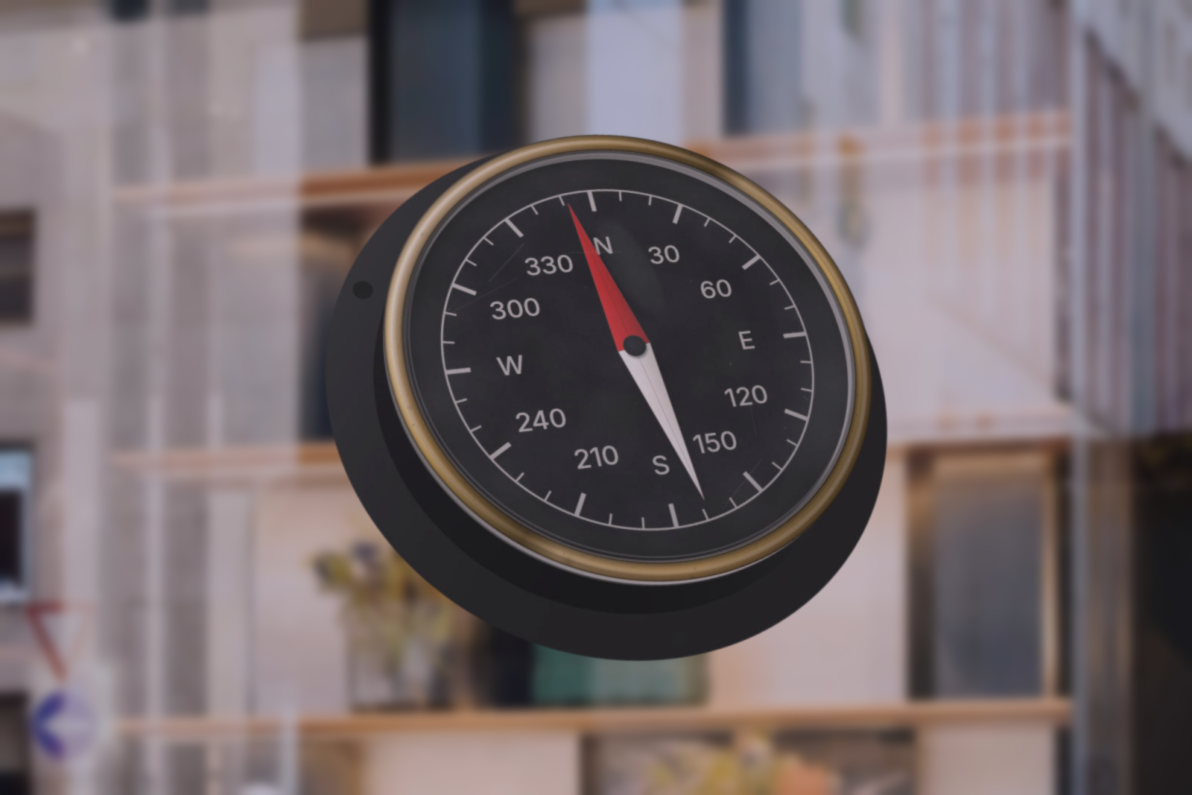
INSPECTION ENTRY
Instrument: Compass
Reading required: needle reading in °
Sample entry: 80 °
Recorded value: 350 °
